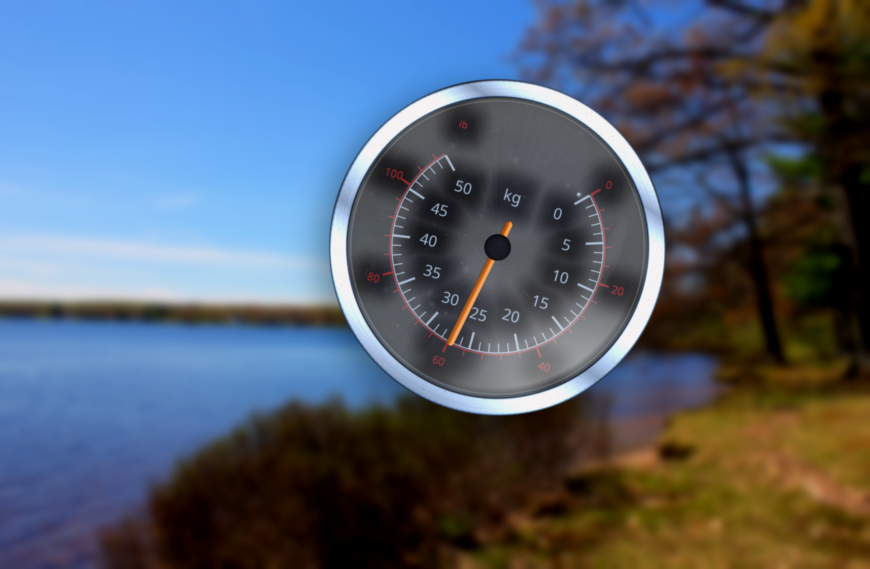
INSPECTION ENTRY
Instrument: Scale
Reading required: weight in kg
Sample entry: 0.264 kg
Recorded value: 27 kg
